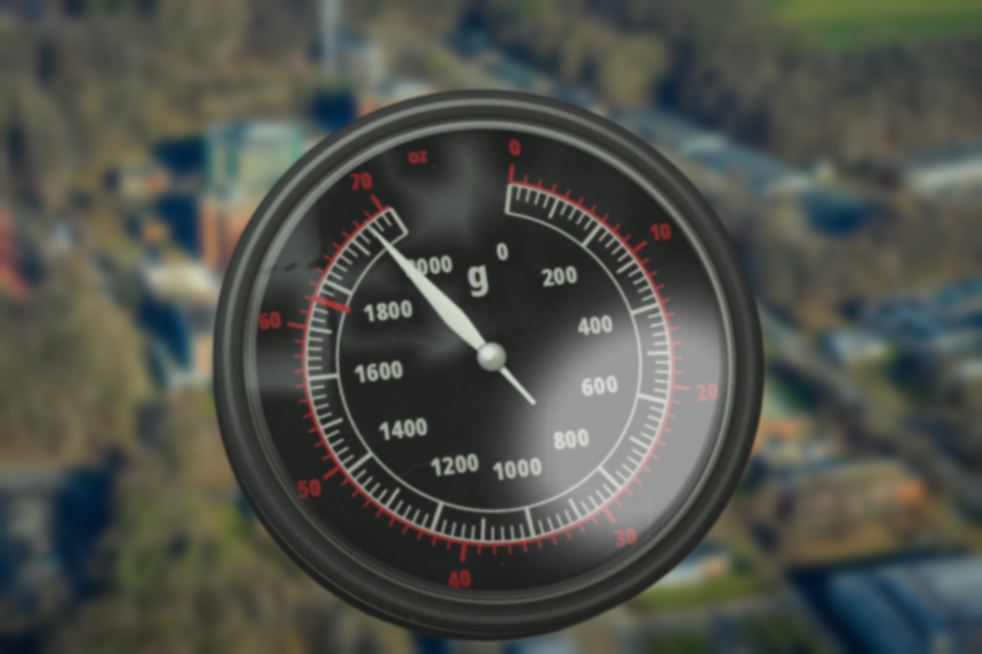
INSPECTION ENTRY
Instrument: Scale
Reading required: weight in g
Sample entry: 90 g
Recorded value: 1940 g
